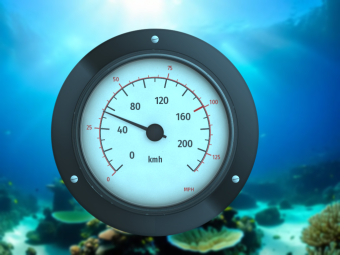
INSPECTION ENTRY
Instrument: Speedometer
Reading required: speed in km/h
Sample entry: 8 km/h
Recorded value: 55 km/h
